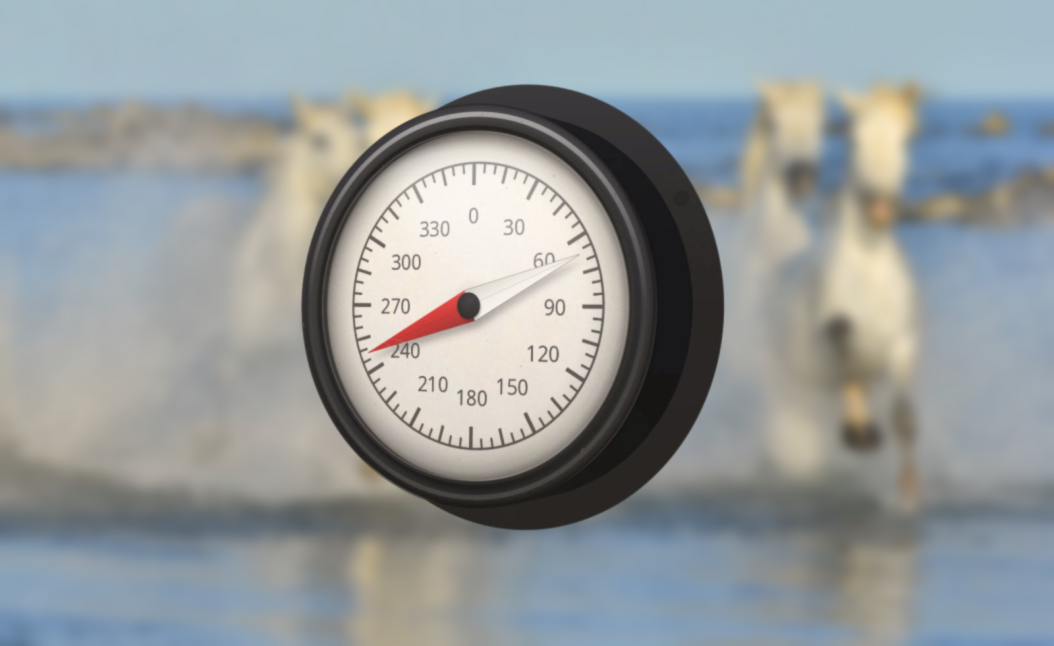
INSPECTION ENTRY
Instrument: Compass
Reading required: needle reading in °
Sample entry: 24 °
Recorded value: 247.5 °
